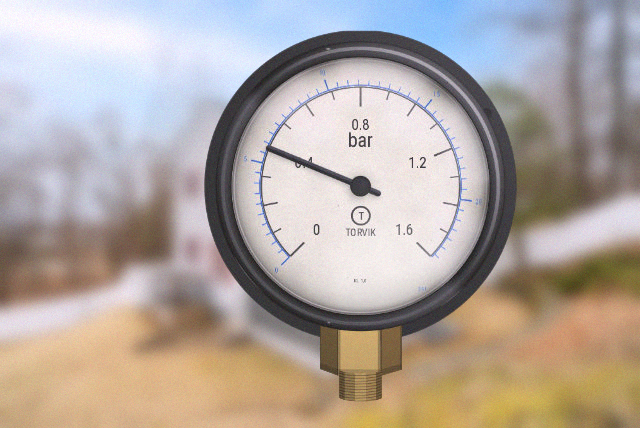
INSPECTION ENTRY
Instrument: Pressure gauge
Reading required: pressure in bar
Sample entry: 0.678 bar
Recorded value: 0.4 bar
